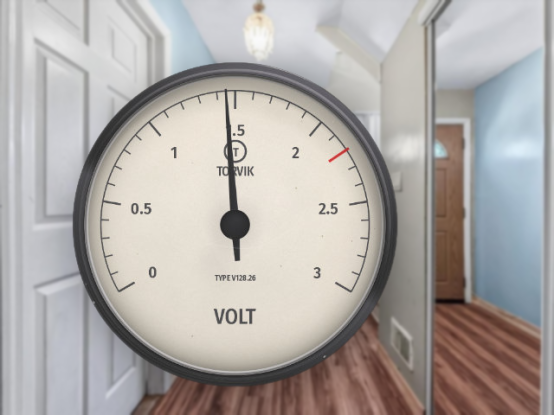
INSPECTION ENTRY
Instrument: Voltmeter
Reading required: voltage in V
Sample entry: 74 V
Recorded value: 1.45 V
